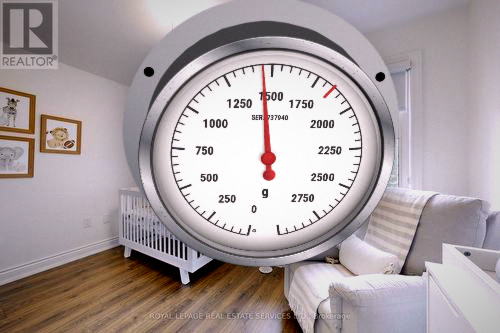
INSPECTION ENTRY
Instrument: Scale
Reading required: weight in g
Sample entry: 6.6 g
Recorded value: 1450 g
